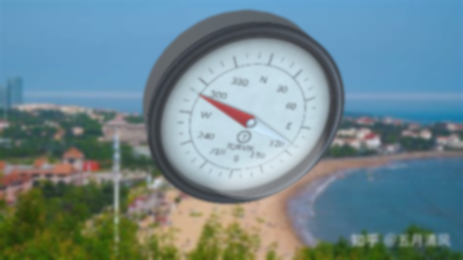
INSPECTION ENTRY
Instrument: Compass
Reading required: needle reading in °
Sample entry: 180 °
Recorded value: 290 °
